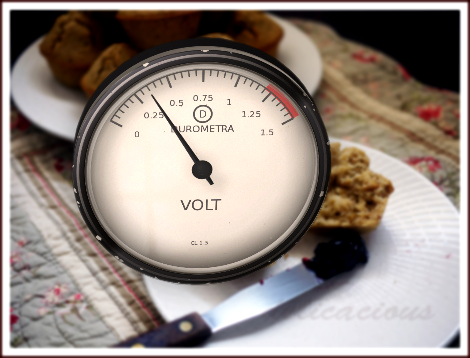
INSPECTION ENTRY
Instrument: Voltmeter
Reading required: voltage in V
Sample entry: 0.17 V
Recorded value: 0.35 V
